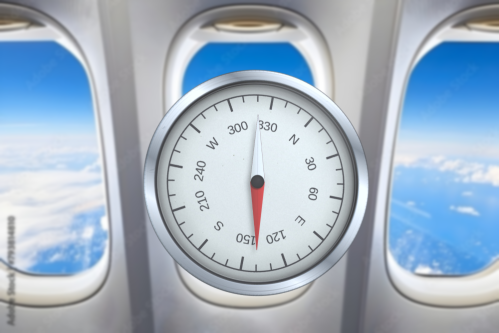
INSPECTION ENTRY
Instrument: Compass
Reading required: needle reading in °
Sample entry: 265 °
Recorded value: 140 °
